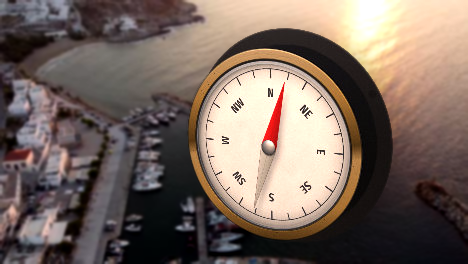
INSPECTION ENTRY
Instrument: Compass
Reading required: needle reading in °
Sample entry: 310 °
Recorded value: 15 °
